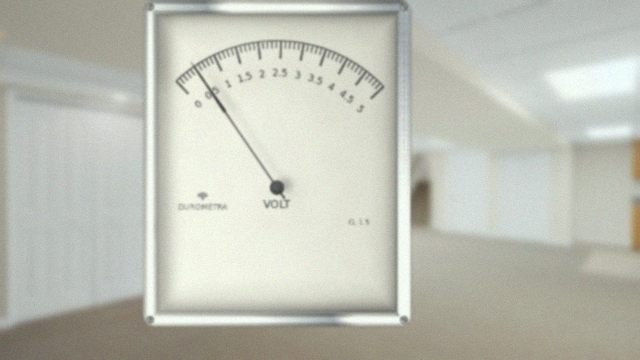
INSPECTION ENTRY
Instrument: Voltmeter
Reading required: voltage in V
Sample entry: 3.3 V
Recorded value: 0.5 V
